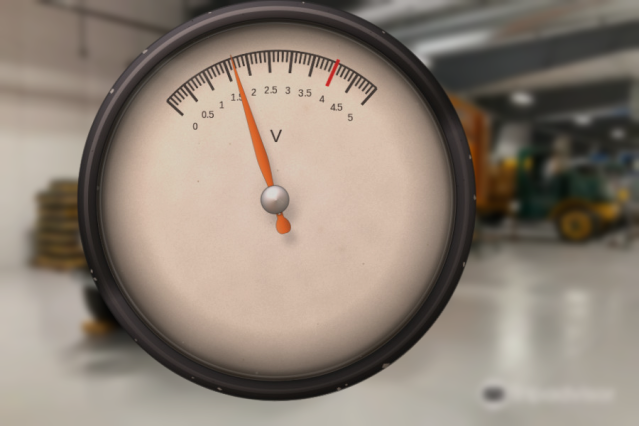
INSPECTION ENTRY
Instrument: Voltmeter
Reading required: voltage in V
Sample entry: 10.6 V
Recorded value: 1.7 V
